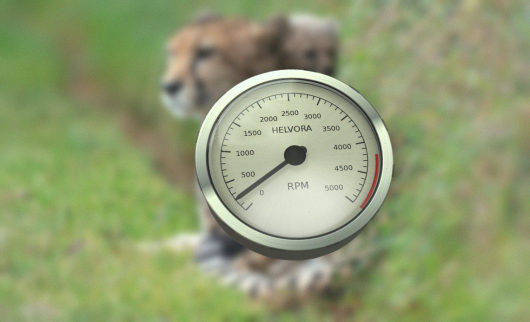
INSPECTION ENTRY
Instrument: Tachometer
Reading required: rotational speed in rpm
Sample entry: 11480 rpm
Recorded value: 200 rpm
